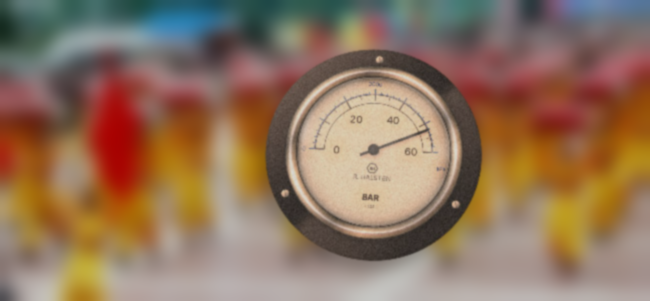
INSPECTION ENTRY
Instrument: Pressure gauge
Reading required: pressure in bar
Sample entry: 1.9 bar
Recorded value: 52.5 bar
